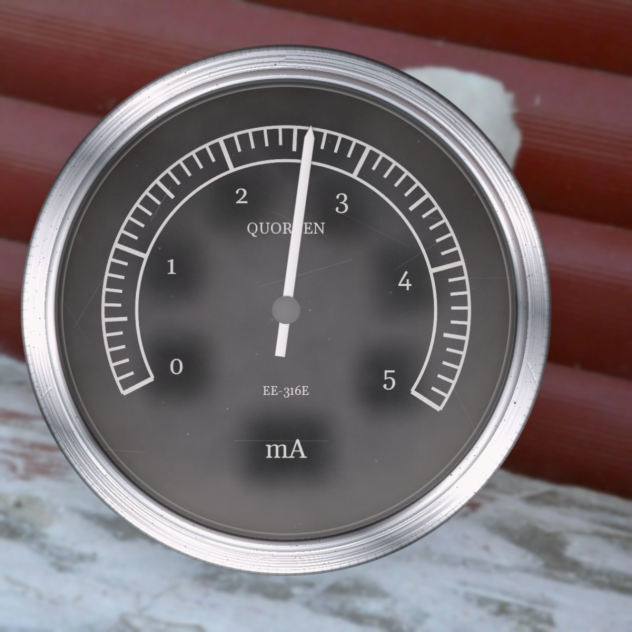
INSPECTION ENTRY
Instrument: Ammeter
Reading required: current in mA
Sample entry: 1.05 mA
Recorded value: 2.6 mA
